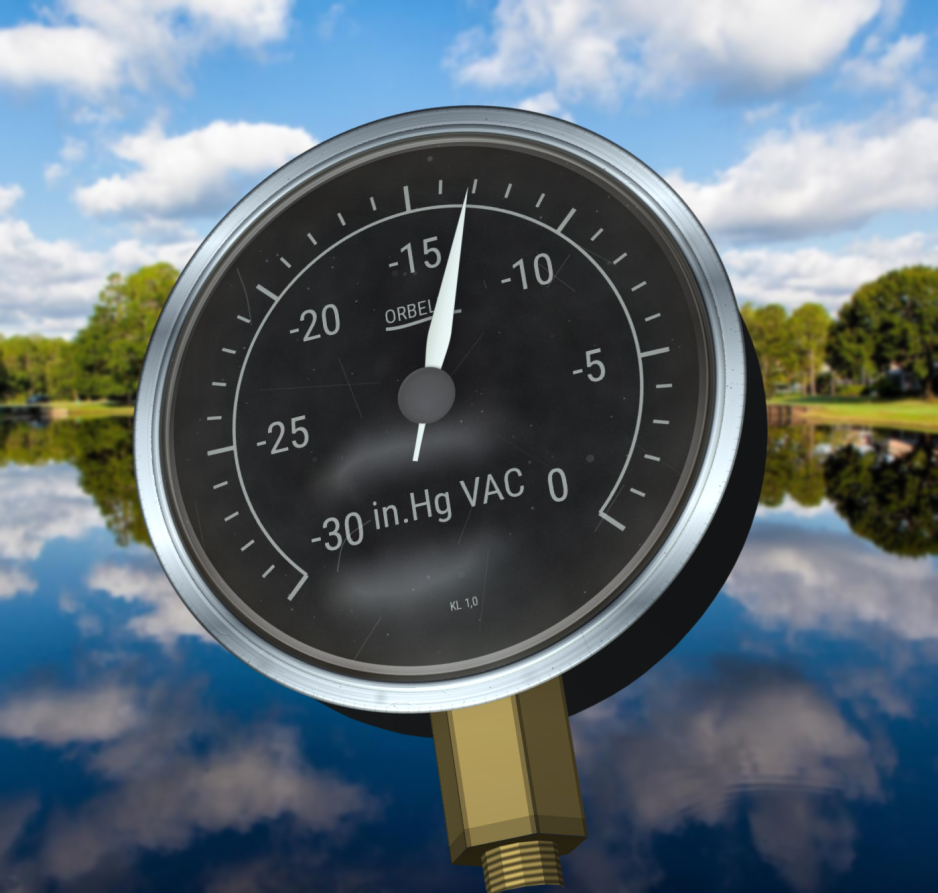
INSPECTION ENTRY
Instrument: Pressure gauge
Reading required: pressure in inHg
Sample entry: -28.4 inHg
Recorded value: -13 inHg
